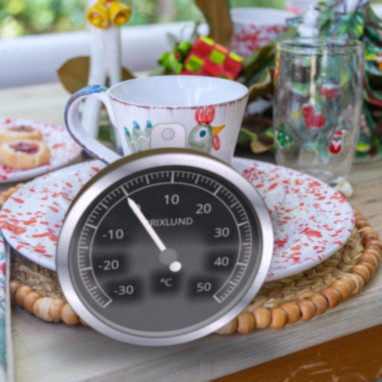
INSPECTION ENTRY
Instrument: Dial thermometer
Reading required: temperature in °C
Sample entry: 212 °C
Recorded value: 0 °C
